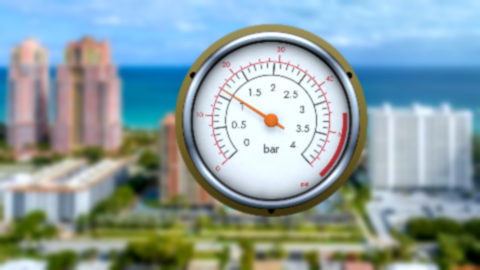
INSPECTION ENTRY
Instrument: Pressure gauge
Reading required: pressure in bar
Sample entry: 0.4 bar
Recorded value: 1.1 bar
